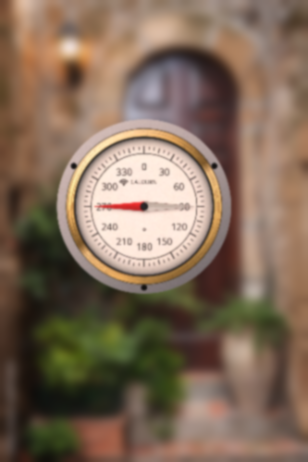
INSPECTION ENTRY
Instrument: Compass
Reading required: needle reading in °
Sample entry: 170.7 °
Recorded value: 270 °
